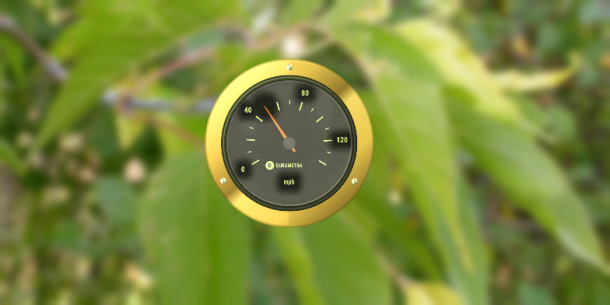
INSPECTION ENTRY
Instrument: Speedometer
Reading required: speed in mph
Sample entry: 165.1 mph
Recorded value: 50 mph
